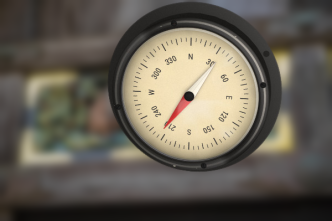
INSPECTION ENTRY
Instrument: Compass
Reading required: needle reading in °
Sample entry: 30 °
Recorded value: 215 °
